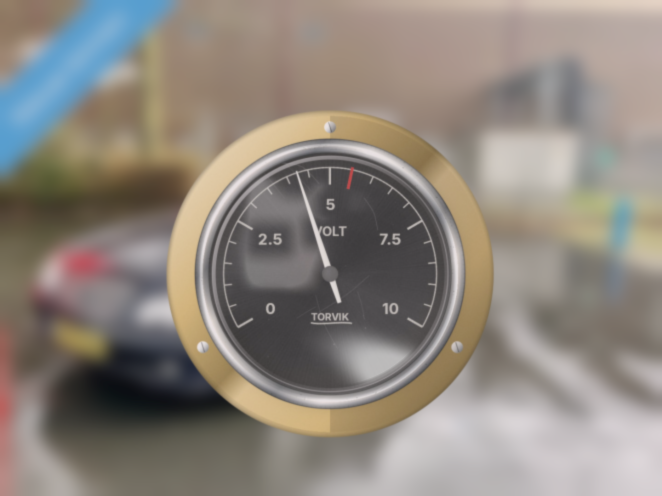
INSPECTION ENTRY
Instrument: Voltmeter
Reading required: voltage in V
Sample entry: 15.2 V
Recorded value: 4.25 V
